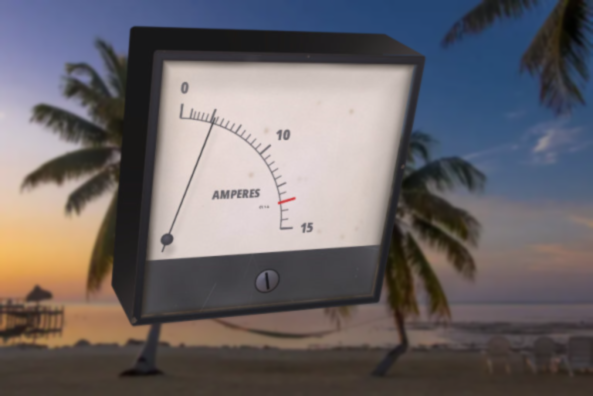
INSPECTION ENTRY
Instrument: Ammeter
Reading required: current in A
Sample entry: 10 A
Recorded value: 5 A
